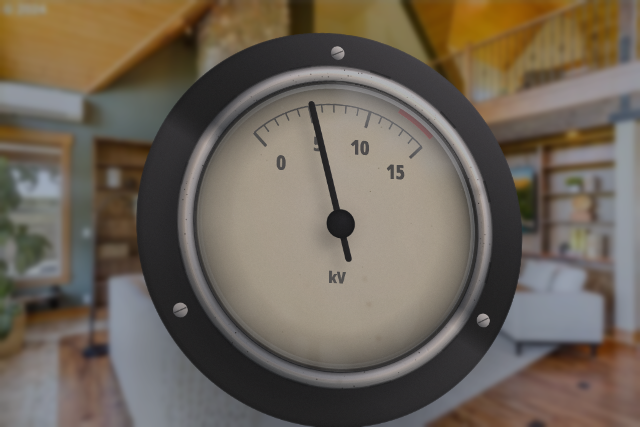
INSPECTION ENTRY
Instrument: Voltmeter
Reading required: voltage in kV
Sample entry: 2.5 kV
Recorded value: 5 kV
